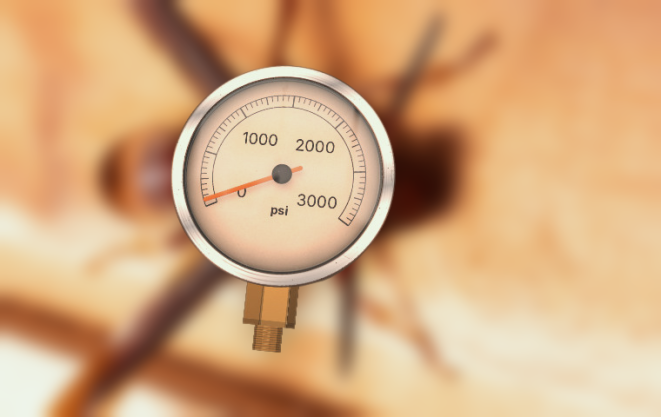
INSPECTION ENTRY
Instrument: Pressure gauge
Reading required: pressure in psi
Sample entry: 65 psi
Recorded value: 50 psi
